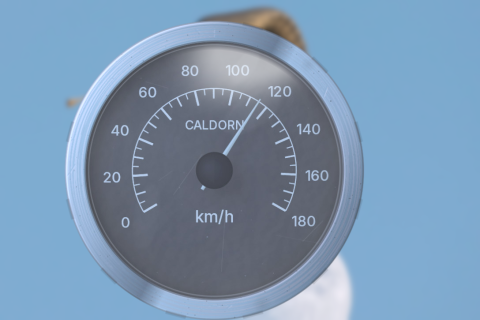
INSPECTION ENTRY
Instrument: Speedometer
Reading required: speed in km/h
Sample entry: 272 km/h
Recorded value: 115 km/h
